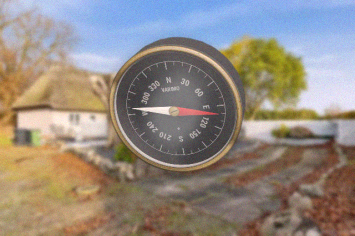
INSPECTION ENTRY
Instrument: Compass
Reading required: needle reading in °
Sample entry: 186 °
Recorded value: 100 °
